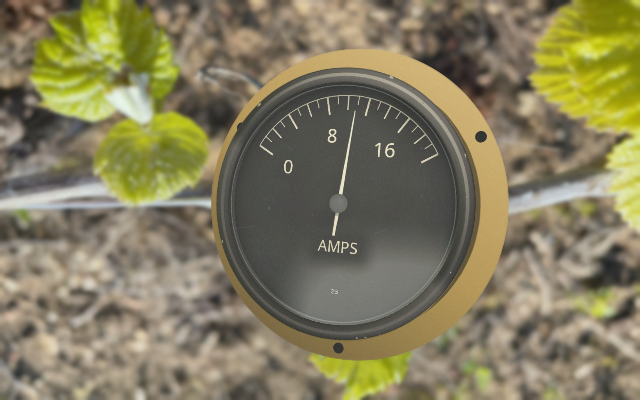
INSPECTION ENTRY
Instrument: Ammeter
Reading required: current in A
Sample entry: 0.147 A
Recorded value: 11 A
